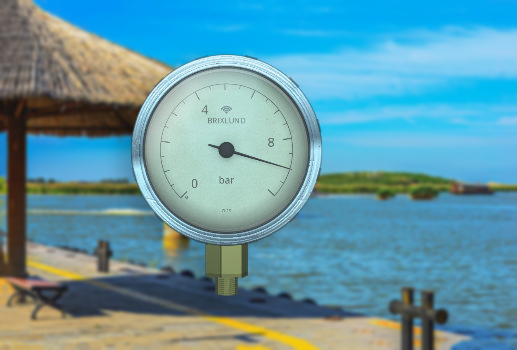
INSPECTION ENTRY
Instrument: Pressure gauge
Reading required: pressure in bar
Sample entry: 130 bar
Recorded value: 9 bar
